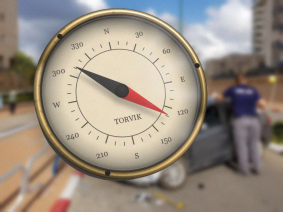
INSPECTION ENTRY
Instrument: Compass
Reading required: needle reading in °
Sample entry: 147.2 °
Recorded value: 130 °
